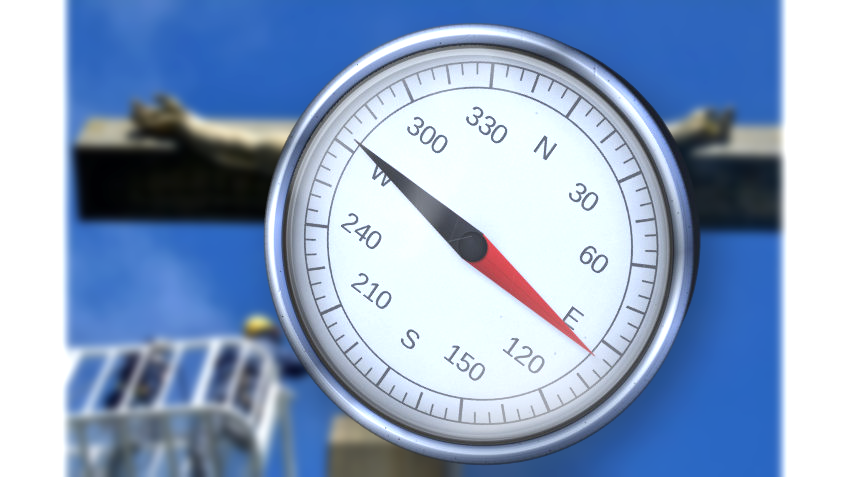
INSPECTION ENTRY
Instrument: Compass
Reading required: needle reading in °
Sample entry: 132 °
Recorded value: 95 °
